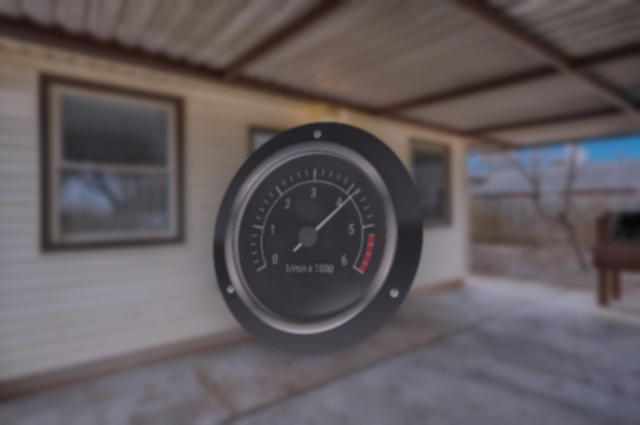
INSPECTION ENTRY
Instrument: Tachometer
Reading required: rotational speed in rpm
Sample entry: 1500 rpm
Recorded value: 4200 rpm
